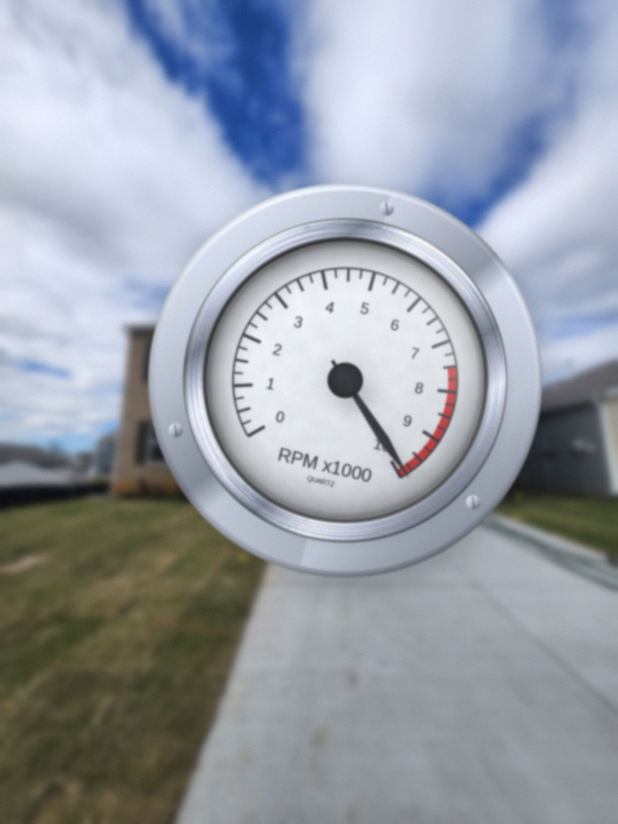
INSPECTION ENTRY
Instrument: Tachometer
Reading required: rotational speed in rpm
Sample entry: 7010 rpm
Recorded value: 9875 rpm
